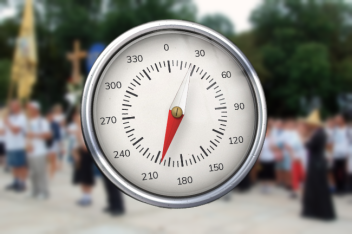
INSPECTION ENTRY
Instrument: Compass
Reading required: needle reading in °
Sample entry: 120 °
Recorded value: 205 °
